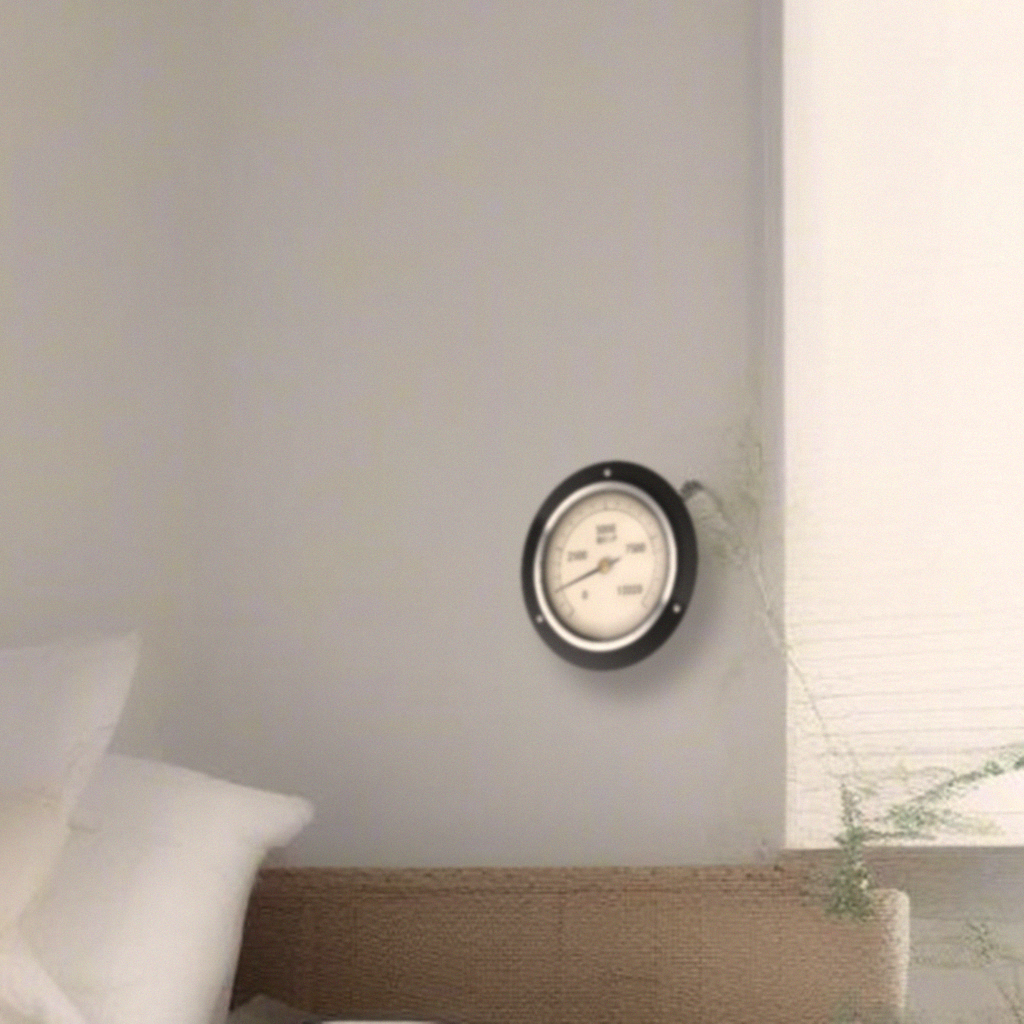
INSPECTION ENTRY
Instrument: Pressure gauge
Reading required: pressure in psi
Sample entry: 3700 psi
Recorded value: 1000 psi
